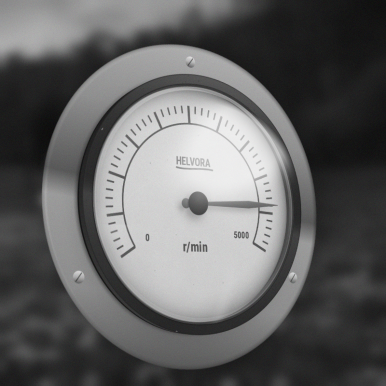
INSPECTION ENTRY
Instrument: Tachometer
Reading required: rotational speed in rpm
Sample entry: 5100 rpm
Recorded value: 4400 rpm
